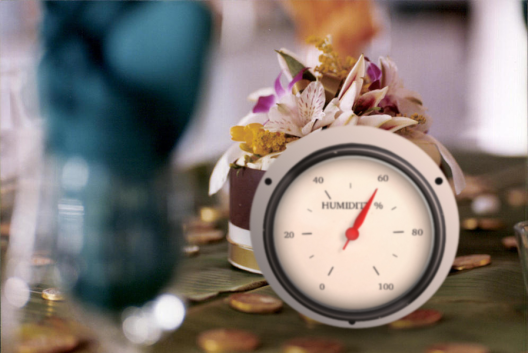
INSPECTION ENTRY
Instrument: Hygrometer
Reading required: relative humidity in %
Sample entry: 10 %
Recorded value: 60 %
